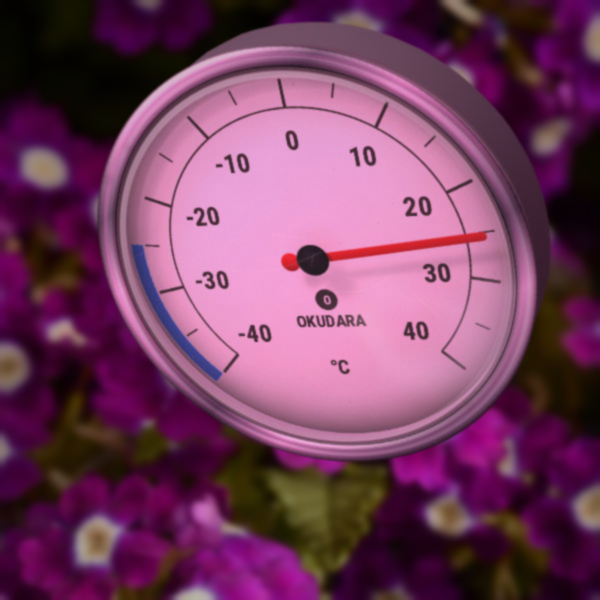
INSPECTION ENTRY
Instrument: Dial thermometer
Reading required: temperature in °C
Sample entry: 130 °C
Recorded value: 25 °C
